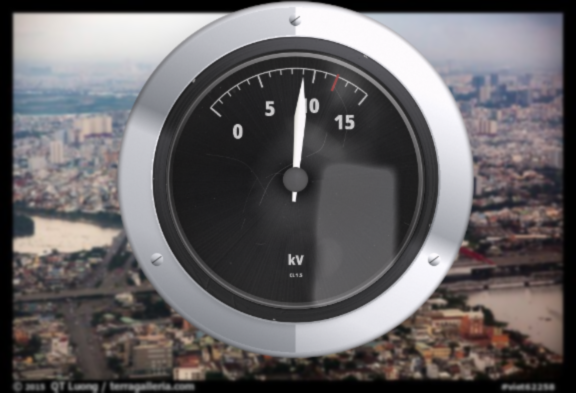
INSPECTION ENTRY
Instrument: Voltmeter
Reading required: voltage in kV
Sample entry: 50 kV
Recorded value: 9 kV
